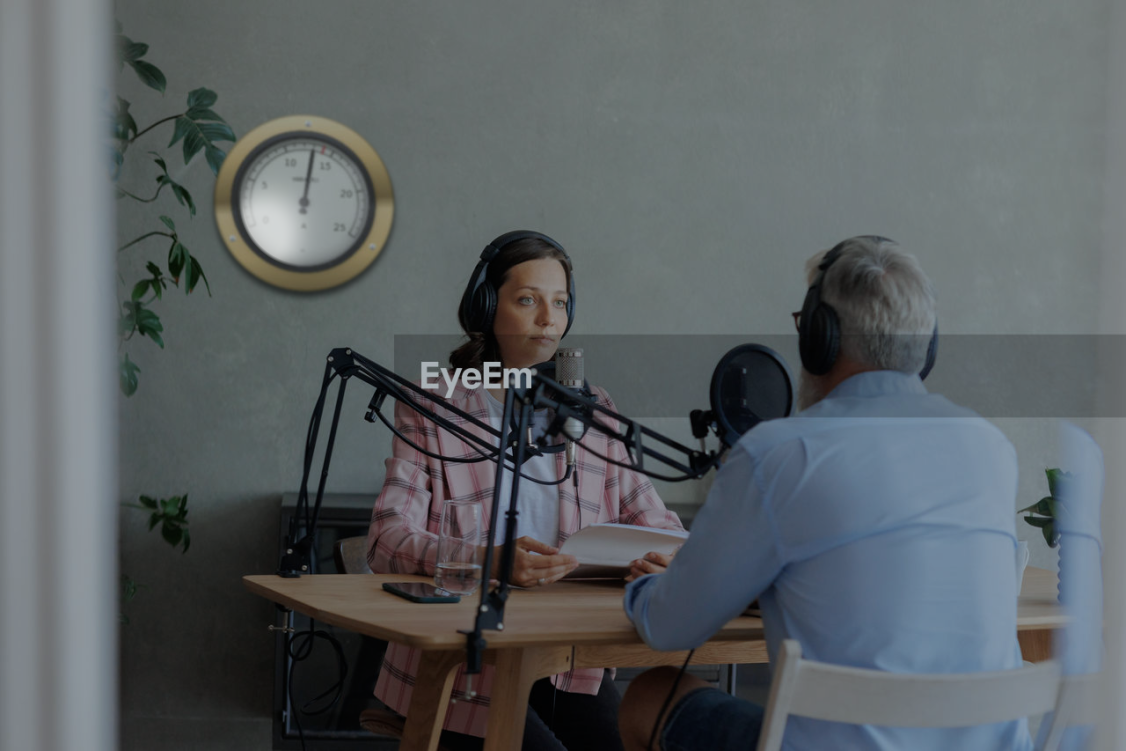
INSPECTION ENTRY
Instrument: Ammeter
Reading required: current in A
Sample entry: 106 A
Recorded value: 13 A
